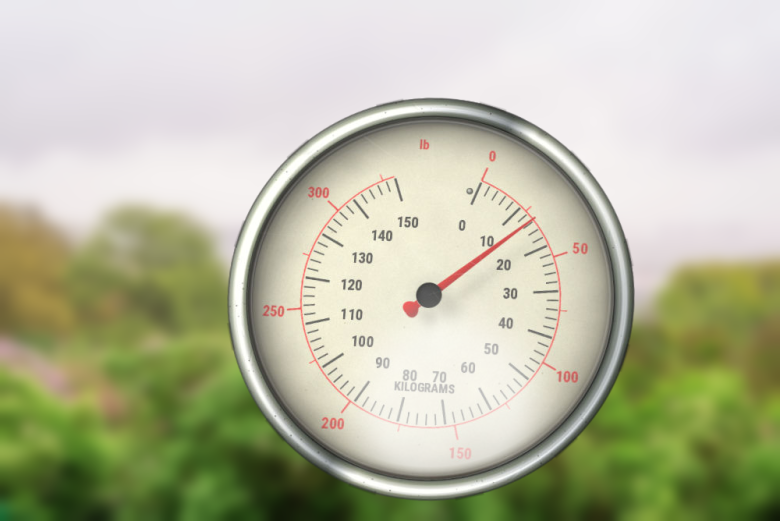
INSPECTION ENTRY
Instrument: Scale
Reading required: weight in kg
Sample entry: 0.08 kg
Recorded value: 14 kg
